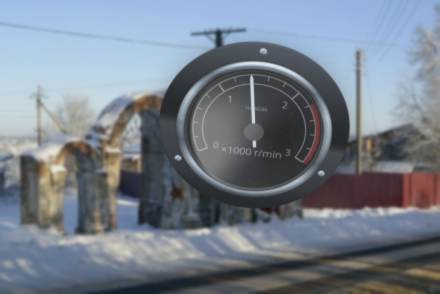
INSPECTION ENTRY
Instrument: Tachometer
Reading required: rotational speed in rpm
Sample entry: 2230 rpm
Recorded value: 1400 rpm
